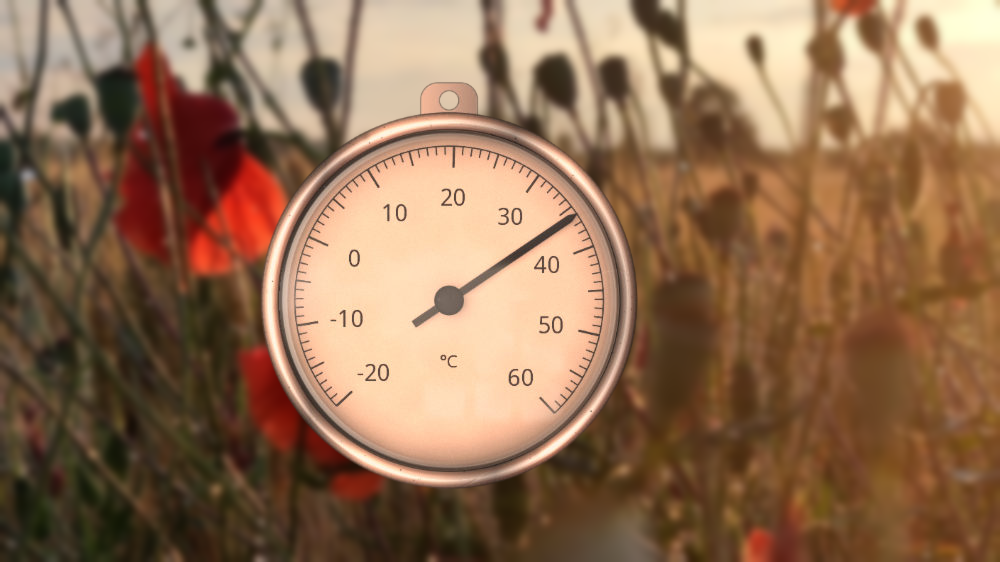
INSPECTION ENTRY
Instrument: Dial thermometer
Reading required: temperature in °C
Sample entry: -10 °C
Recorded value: 36 °C
